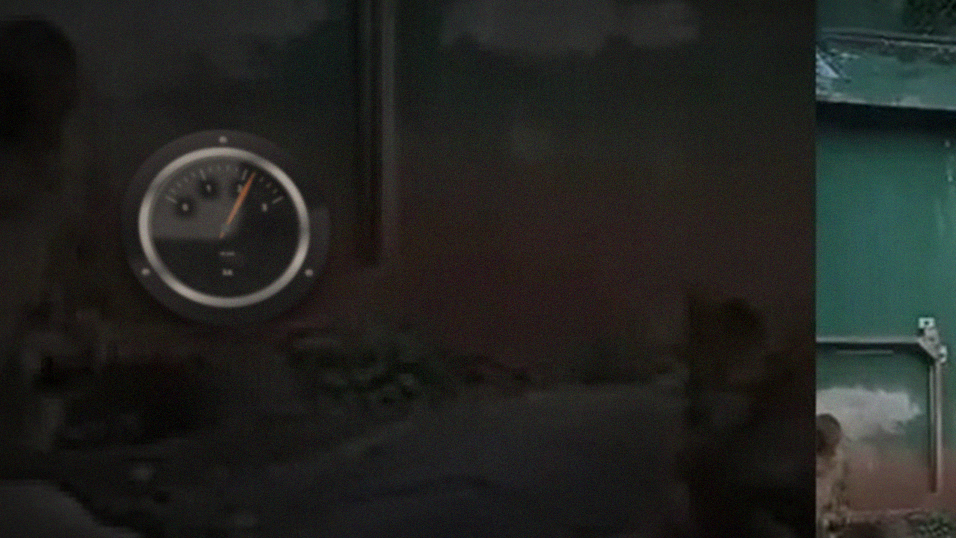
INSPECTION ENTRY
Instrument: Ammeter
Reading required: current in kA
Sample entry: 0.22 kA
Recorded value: 2.2 kA
